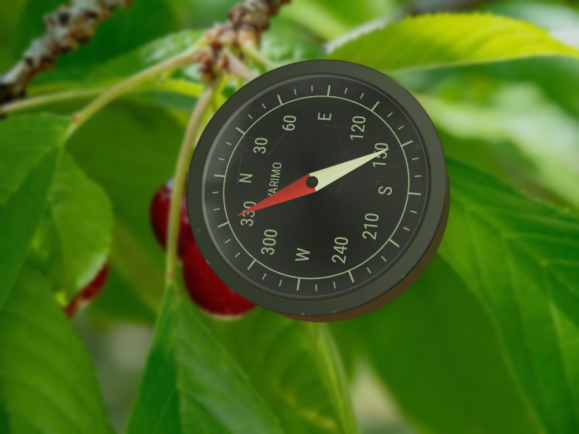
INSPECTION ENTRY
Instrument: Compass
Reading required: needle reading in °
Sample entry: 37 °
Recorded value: 330 °
